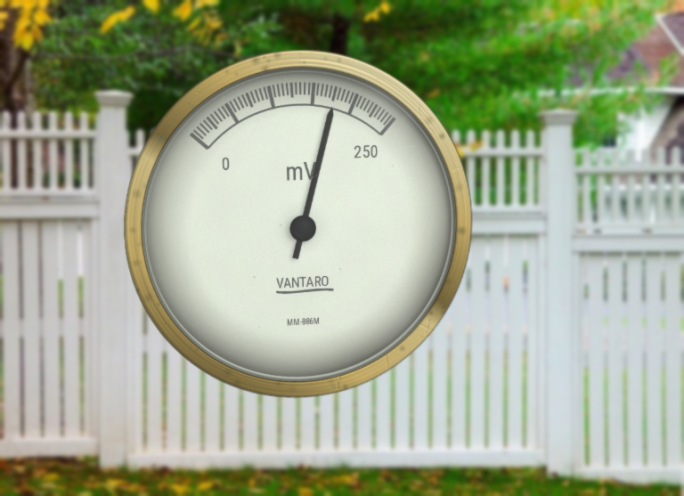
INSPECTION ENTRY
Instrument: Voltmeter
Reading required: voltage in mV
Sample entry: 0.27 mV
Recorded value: 175 mV
